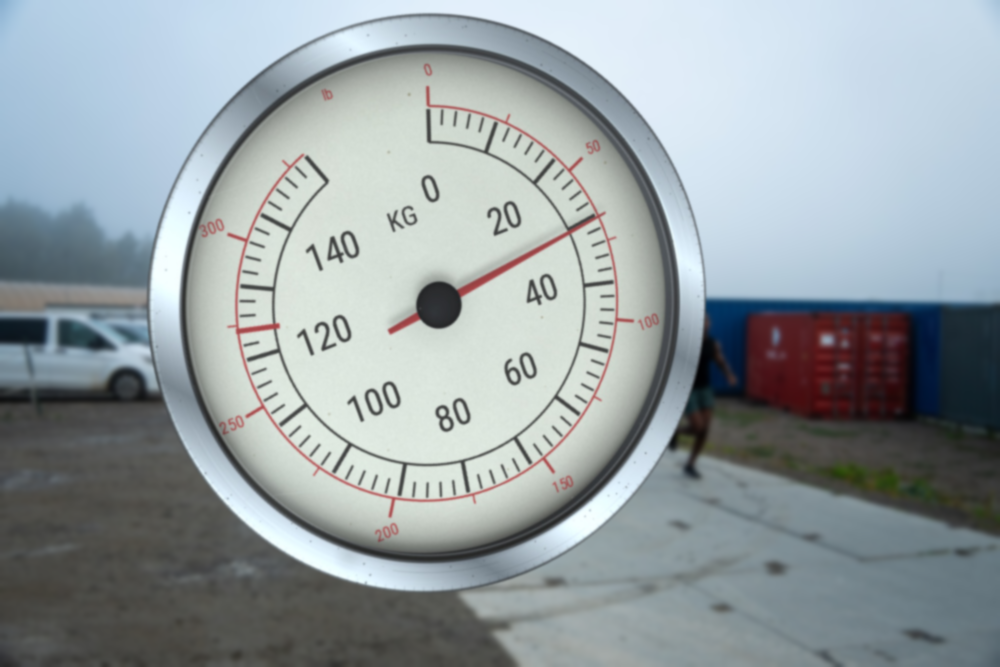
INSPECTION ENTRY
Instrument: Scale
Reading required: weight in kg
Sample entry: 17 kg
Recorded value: 30 kg
